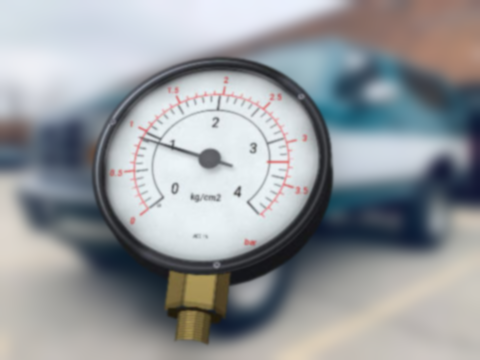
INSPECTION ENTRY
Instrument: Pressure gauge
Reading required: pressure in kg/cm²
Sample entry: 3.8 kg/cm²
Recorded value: 0.9 kg/cm²
